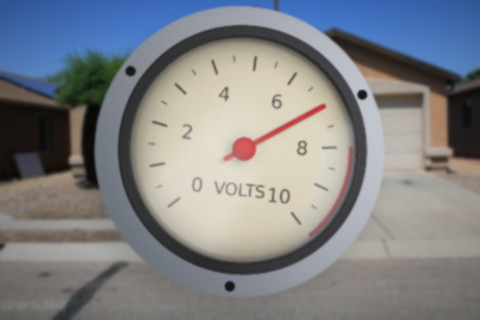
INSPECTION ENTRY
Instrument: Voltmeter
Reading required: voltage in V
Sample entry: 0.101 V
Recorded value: 7 V
